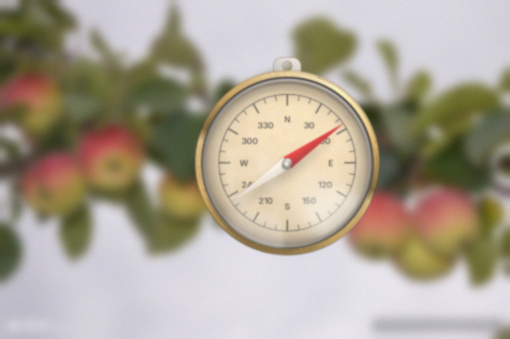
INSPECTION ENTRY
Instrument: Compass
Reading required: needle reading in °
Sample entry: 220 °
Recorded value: 55 °
